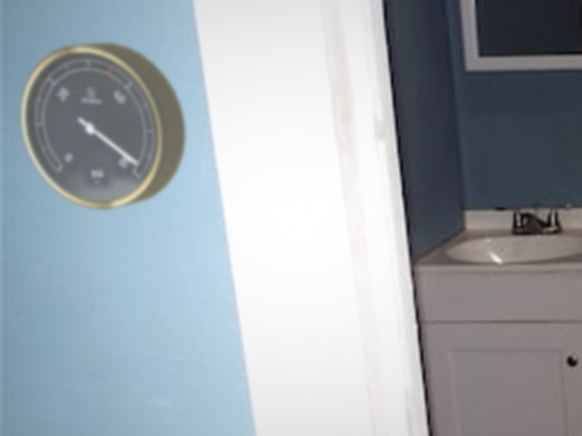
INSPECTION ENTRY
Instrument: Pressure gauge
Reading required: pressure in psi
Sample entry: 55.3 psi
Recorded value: 57.5 psi
